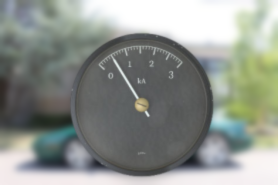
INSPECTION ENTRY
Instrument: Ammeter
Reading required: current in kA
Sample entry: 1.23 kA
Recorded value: 0.5 kA
